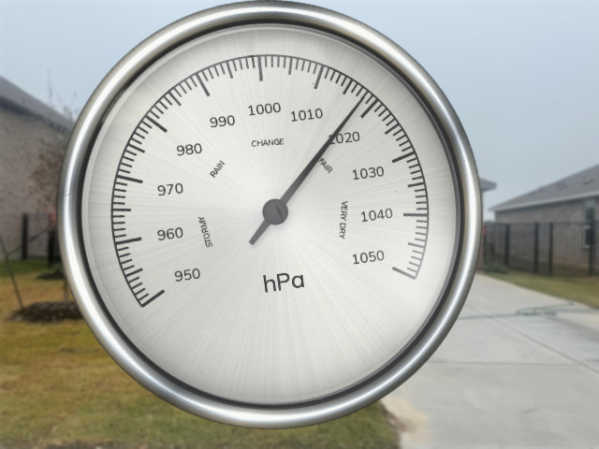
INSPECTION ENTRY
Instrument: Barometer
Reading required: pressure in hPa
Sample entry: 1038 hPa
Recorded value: 1018 hPa
